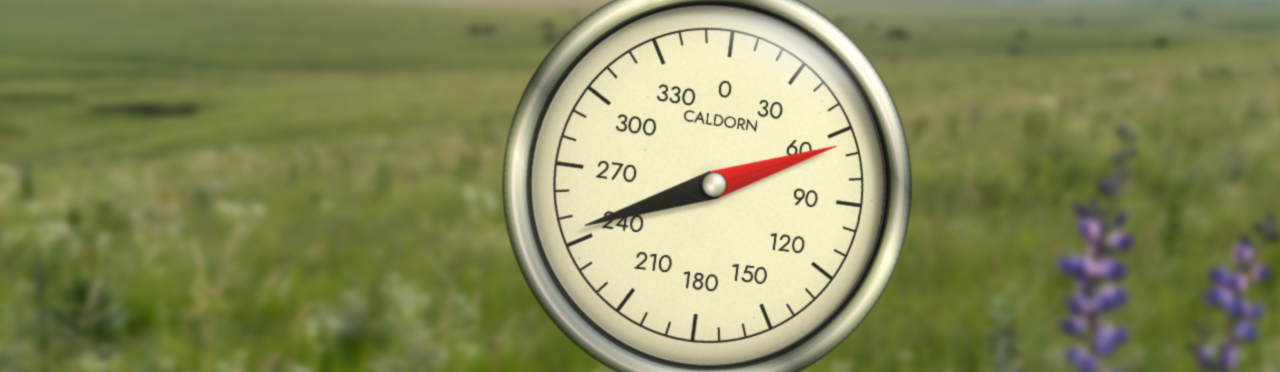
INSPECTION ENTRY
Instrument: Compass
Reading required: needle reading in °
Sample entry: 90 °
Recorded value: 65 °
